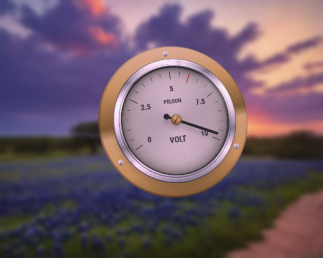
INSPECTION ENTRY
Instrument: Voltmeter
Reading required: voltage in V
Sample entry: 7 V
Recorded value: 9.75 V
